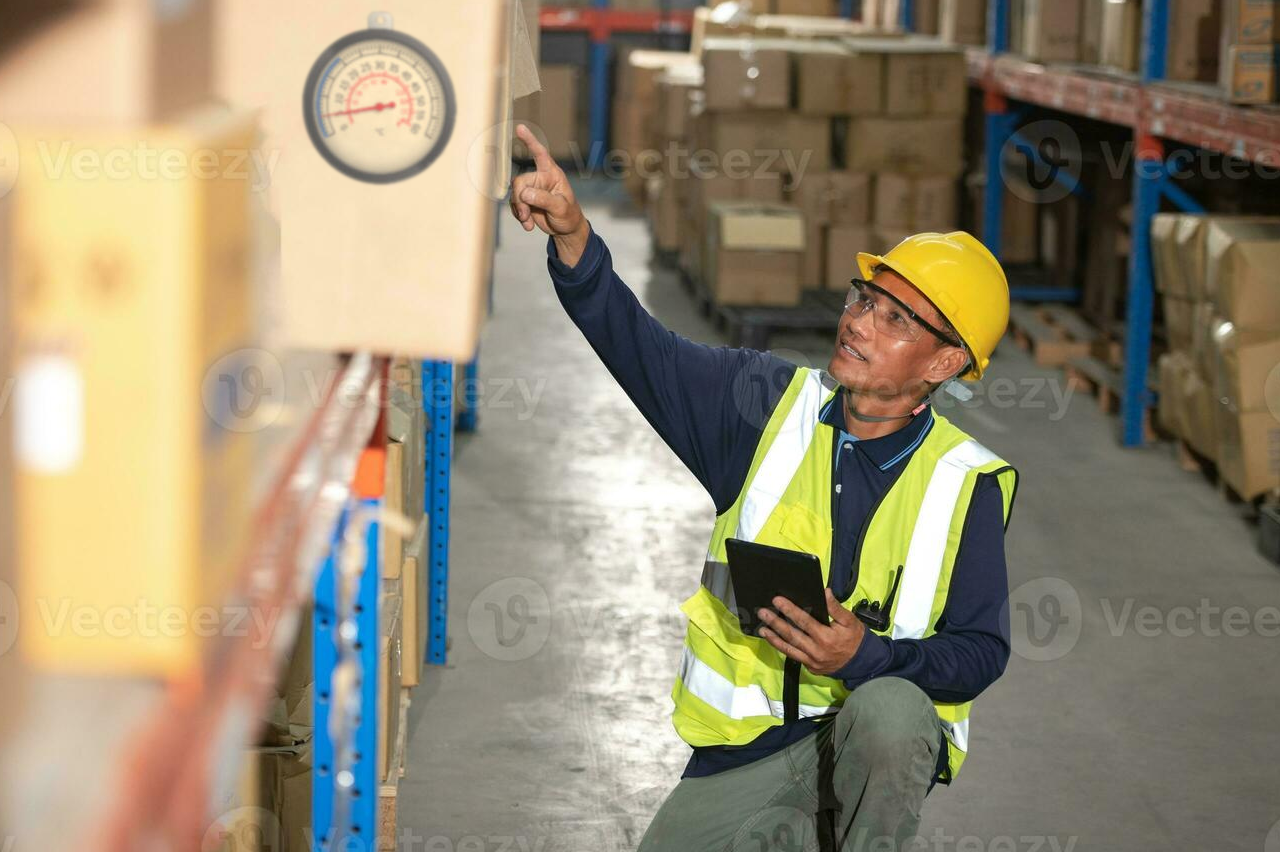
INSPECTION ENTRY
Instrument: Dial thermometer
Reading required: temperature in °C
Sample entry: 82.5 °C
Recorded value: 5 °C
